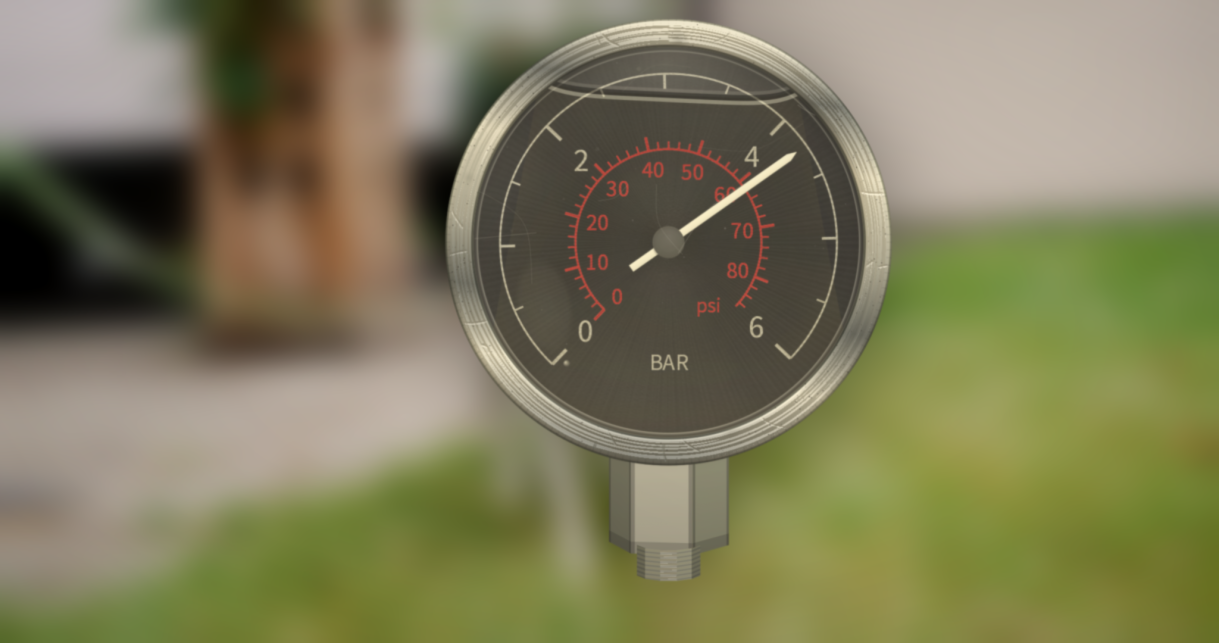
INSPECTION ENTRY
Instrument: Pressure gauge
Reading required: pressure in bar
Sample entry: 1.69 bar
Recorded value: 4.25 bar
